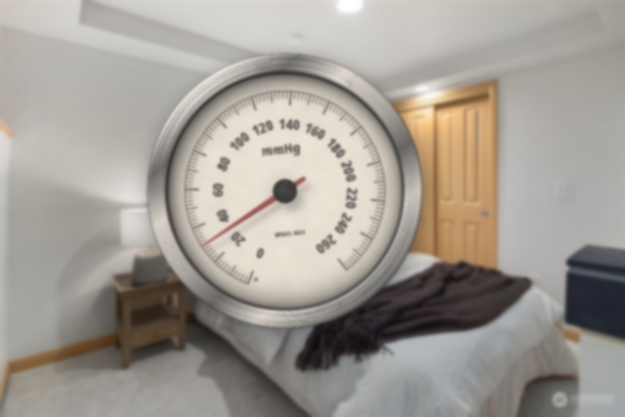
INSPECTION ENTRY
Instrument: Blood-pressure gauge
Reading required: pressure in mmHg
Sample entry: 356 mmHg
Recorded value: 30 mmHg
